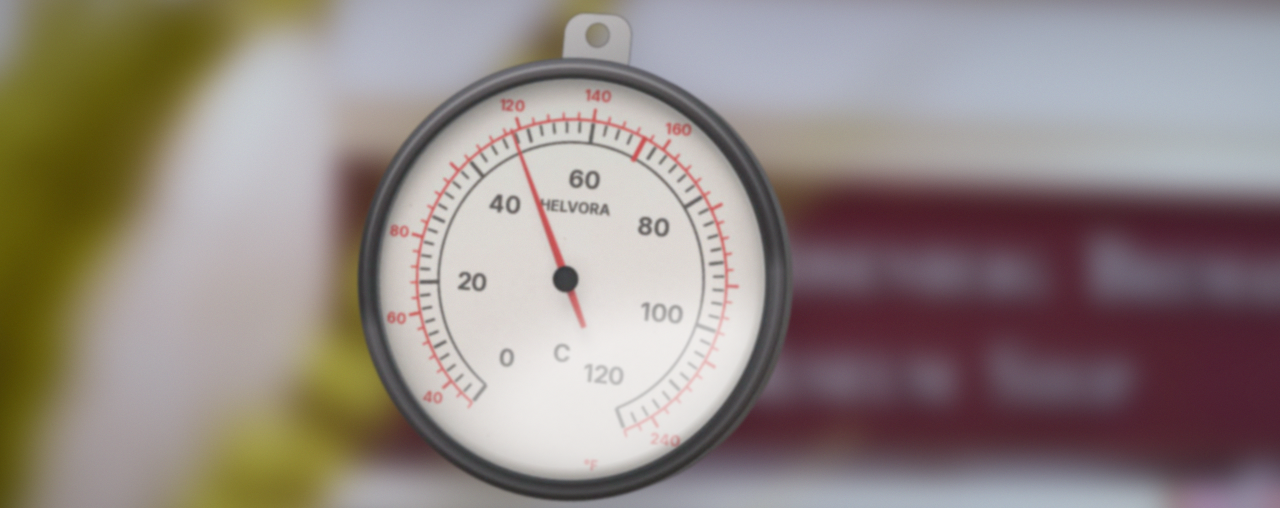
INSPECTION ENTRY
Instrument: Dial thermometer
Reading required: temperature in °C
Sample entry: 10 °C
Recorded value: 48 °C
